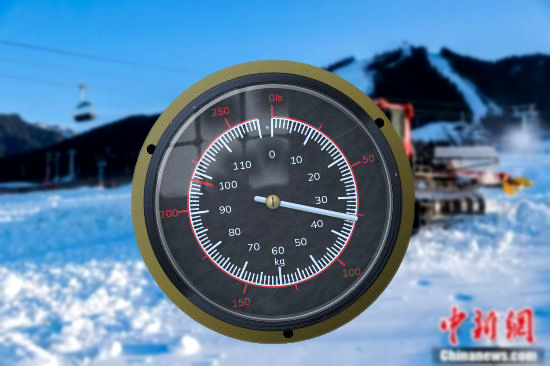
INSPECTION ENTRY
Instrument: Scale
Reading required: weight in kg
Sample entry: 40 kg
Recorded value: 35 kg
